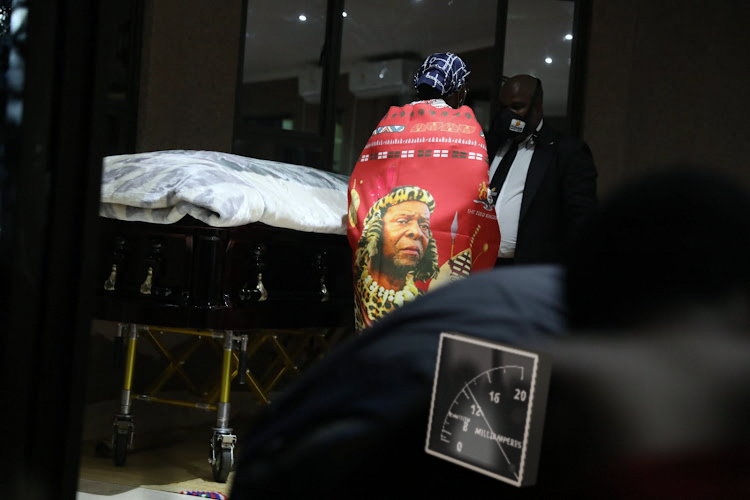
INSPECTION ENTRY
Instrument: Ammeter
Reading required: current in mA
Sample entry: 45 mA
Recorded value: 13 mA
